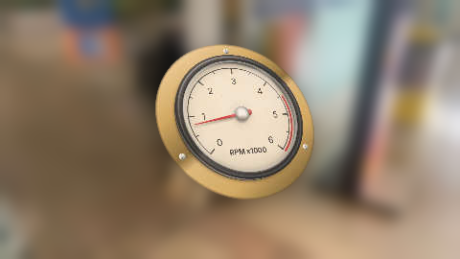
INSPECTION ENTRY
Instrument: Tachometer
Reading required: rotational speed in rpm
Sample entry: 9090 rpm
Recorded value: 750 rpm
